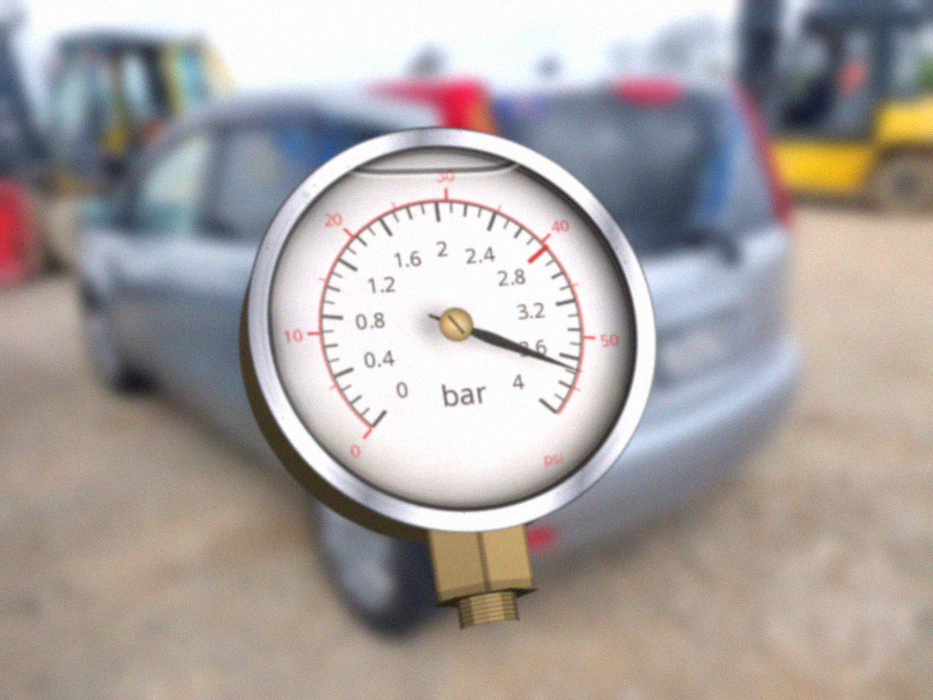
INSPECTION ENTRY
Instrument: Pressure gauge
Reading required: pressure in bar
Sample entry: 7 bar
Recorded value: 3.7 bar
